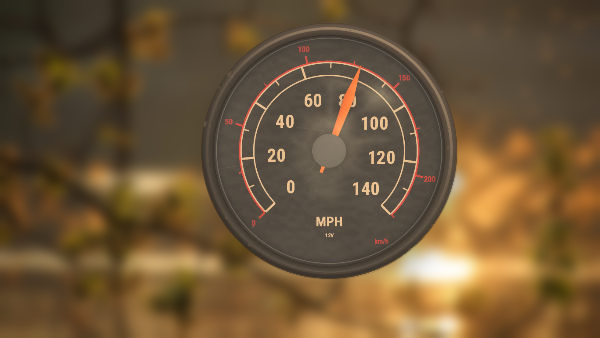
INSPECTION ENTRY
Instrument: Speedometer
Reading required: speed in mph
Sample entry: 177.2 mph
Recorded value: 80 mph
